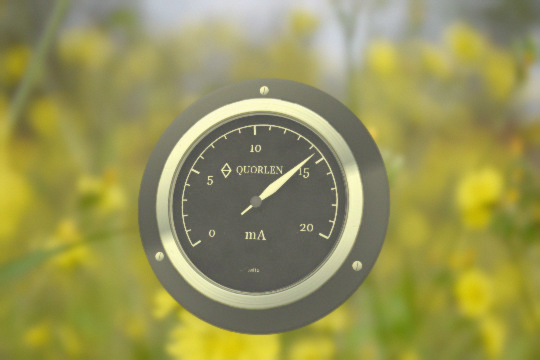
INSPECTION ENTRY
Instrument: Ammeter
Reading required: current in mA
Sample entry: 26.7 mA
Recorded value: 14.5 mA
